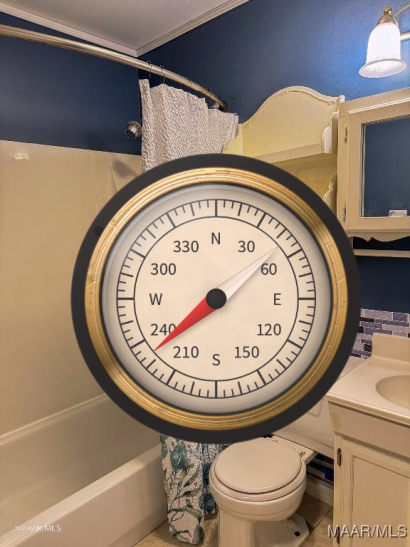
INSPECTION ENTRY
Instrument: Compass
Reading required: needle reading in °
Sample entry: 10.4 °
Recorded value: 230 °
